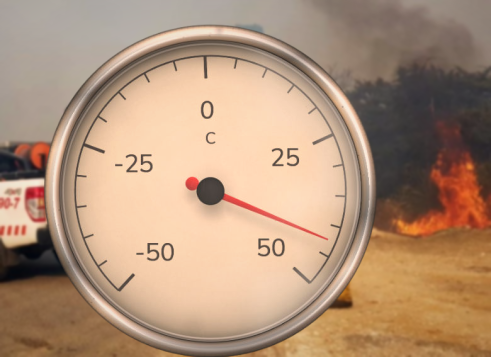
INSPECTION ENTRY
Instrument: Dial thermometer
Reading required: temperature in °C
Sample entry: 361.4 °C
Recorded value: 42.5 °C
